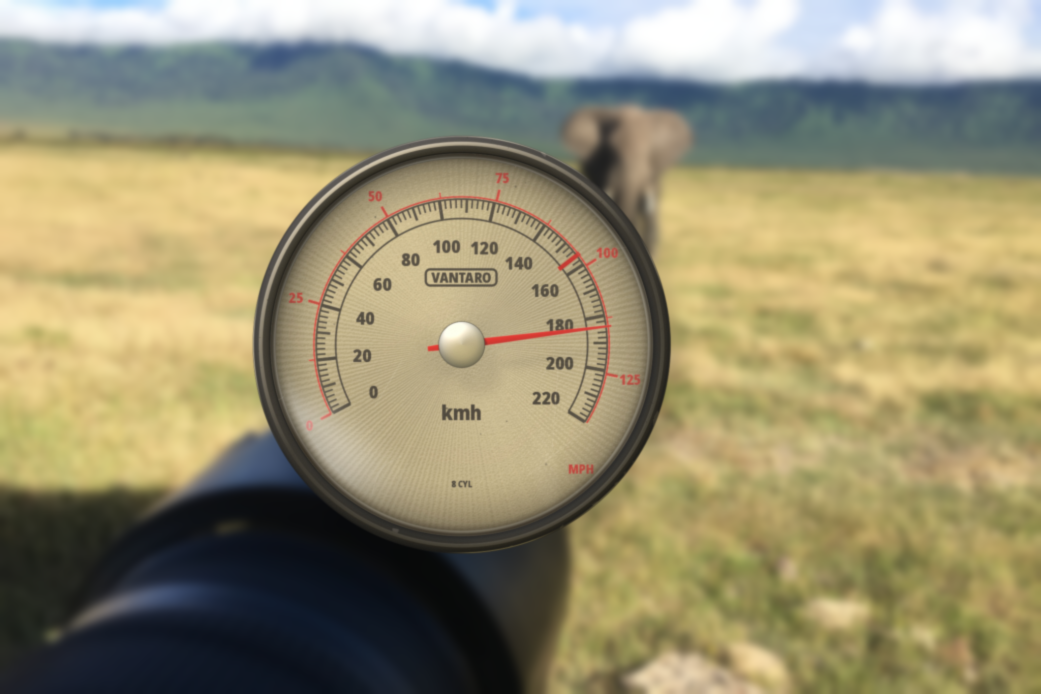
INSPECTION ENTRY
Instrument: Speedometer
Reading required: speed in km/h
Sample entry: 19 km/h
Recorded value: 184 km/h
